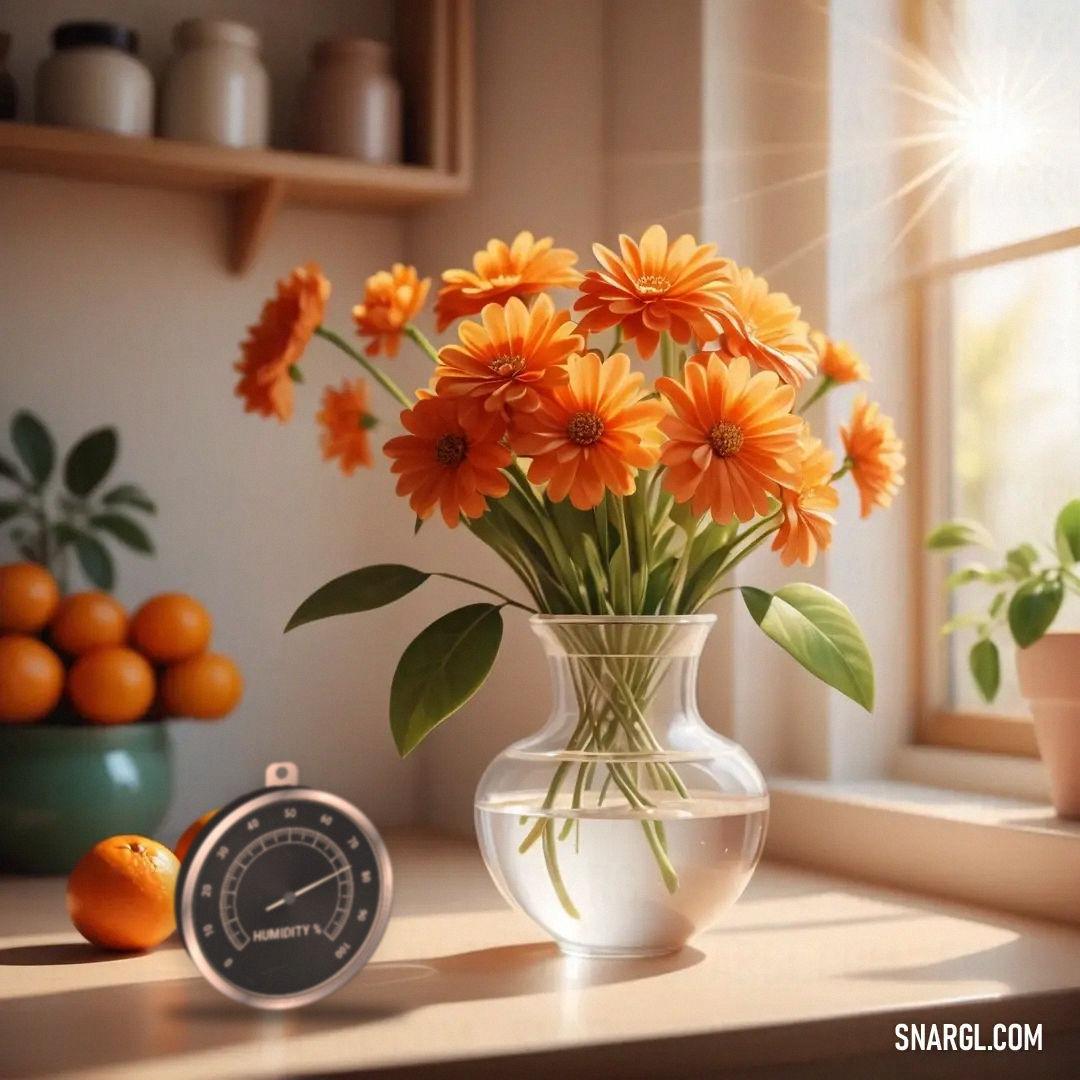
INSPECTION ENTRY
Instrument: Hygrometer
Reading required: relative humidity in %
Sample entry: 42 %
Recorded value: 75 %
